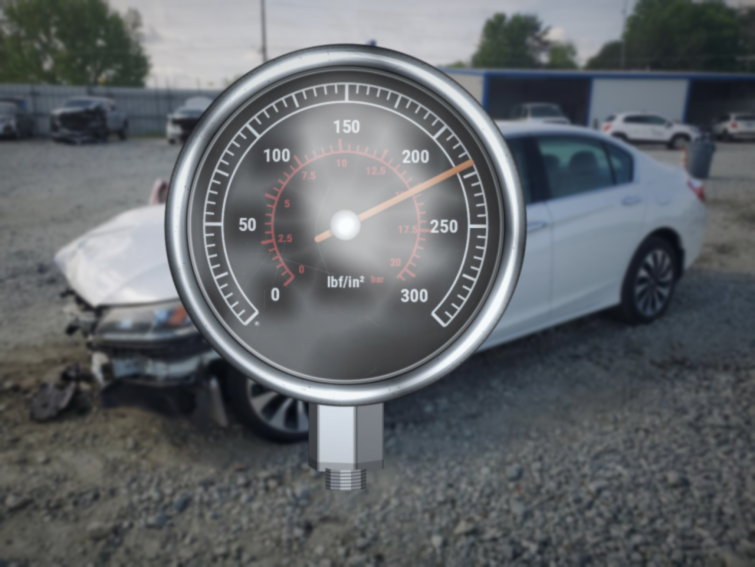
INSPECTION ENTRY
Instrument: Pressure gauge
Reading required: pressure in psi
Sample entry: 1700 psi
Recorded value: 220 psi
